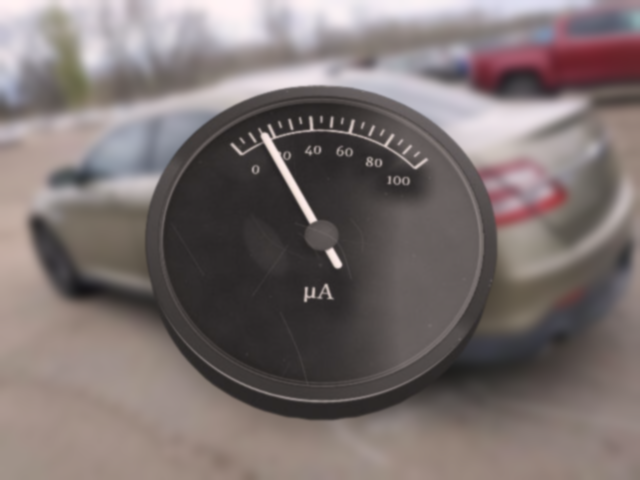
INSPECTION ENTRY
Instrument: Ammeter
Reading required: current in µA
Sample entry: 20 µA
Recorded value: 15 µA
